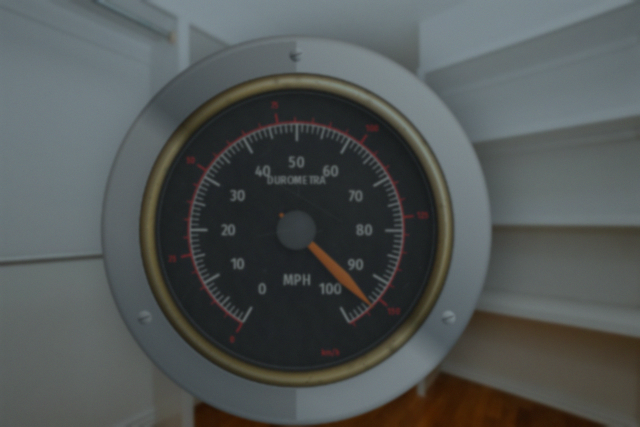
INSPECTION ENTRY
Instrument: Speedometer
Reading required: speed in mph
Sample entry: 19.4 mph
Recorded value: 95 mph
